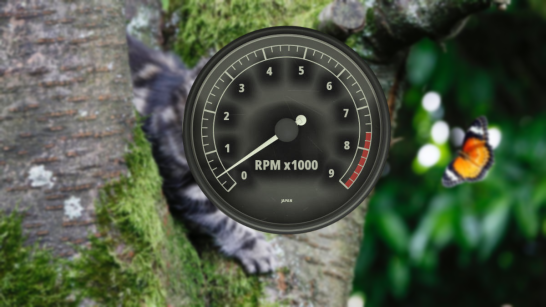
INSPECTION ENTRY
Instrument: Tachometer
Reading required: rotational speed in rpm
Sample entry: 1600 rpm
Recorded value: 400 rpm
